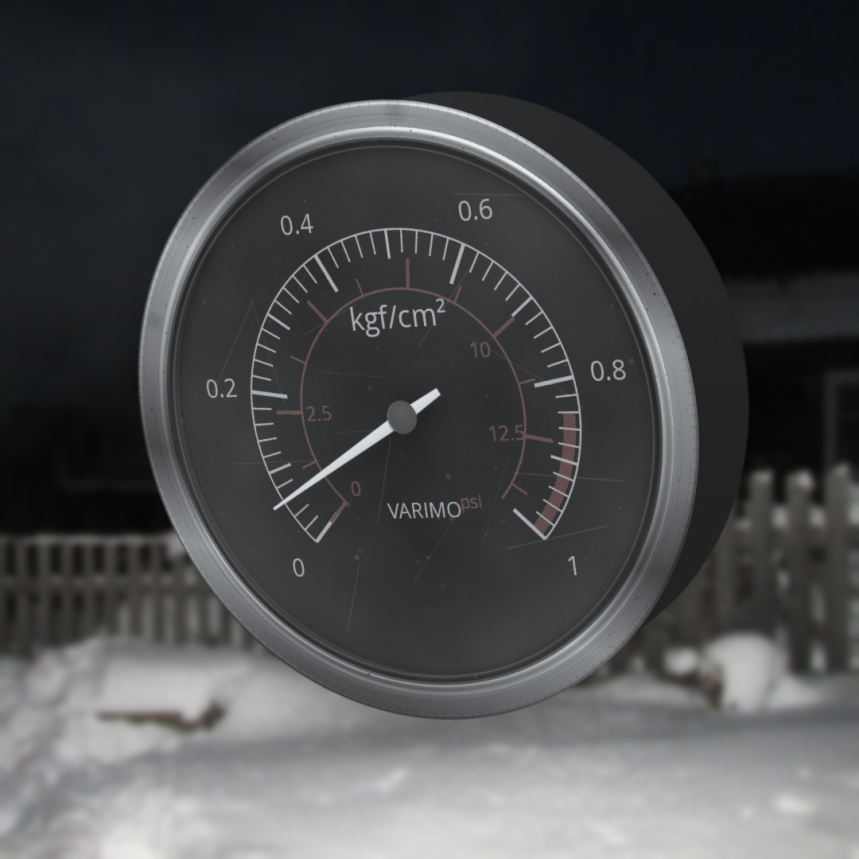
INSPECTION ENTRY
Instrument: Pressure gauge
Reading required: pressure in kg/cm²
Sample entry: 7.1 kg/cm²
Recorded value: 0.06 kg/cm²
